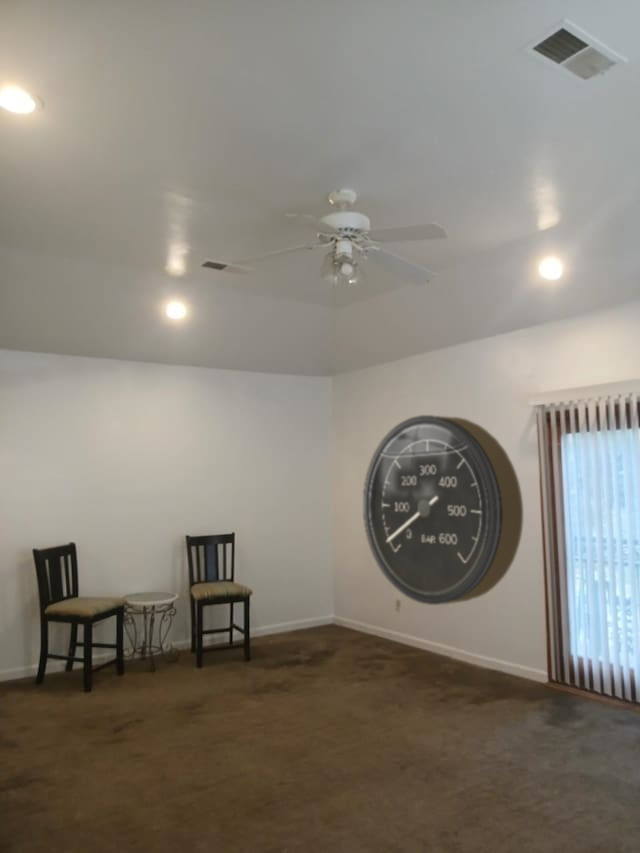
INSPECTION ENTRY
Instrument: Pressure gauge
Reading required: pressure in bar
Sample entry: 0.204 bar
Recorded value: 25 bar
